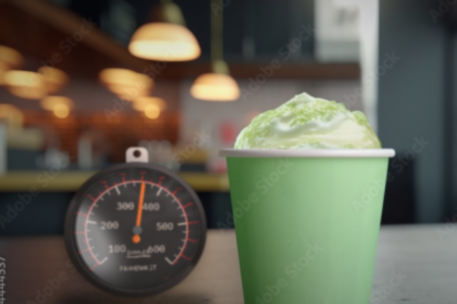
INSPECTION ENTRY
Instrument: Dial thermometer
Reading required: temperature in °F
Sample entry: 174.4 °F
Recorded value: 360 °F
